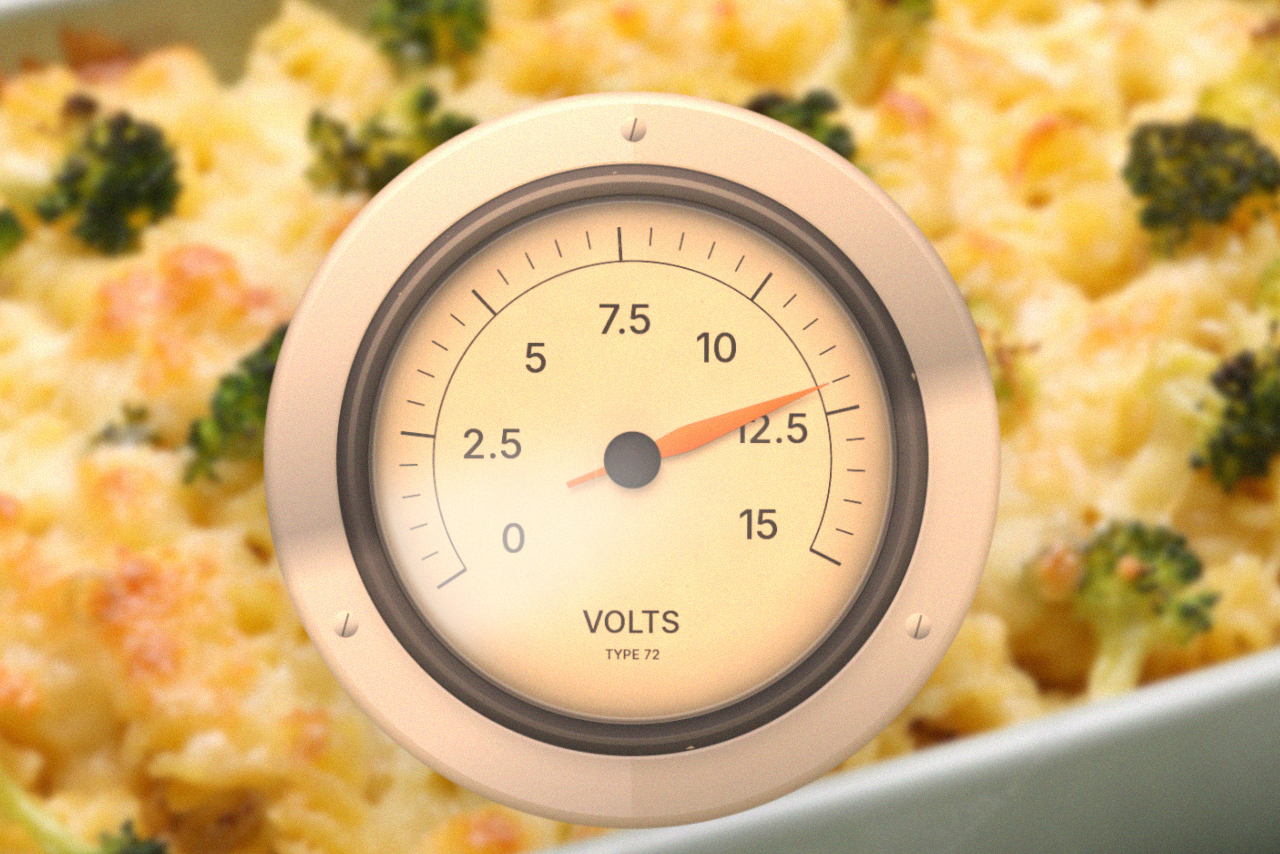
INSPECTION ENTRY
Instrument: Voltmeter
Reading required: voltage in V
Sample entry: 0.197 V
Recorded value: 12 V
